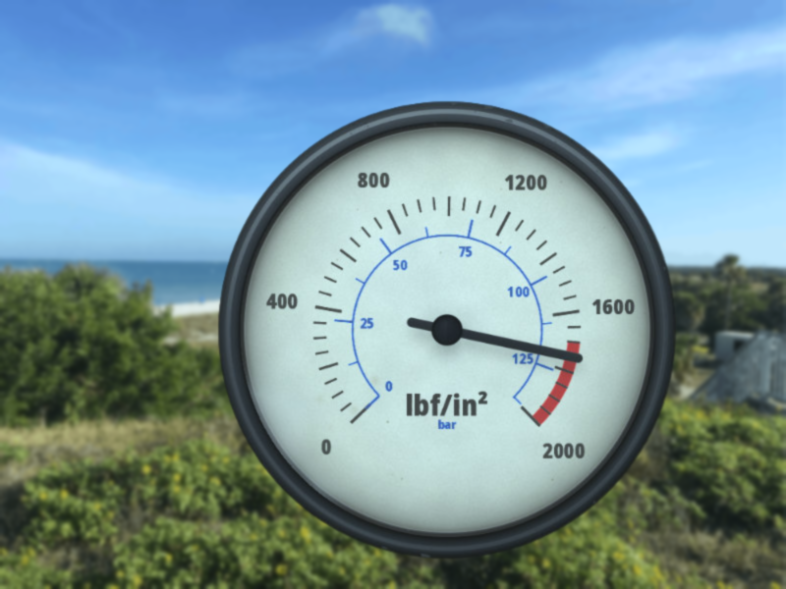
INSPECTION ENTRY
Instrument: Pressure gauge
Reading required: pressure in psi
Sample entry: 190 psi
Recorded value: 1750 psi
